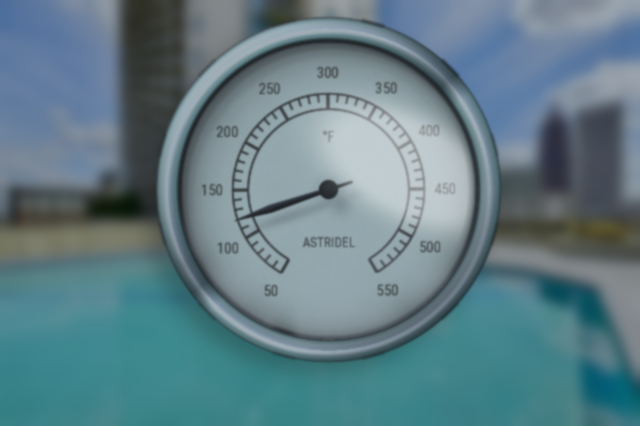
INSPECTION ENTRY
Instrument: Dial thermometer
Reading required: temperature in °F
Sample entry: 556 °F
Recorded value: 120 °F
